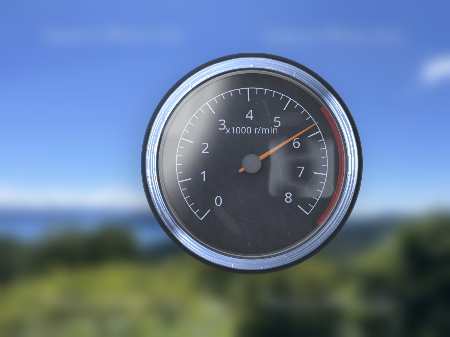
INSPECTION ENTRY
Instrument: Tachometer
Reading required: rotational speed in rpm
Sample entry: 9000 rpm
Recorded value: 5800 rpm
